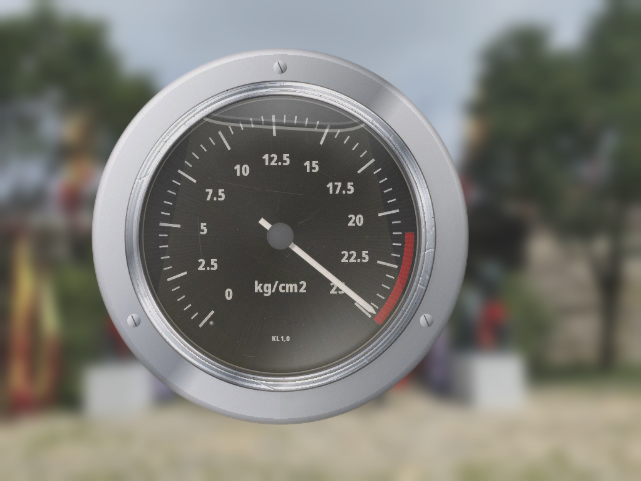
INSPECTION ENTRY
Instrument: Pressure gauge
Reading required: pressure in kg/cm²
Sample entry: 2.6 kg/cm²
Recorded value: 24.75 kg/cm²
